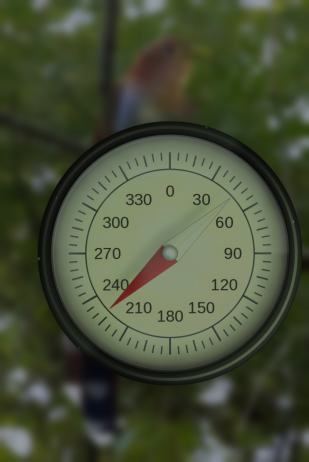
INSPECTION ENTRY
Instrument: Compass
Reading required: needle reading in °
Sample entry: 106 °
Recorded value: 227.5 °
